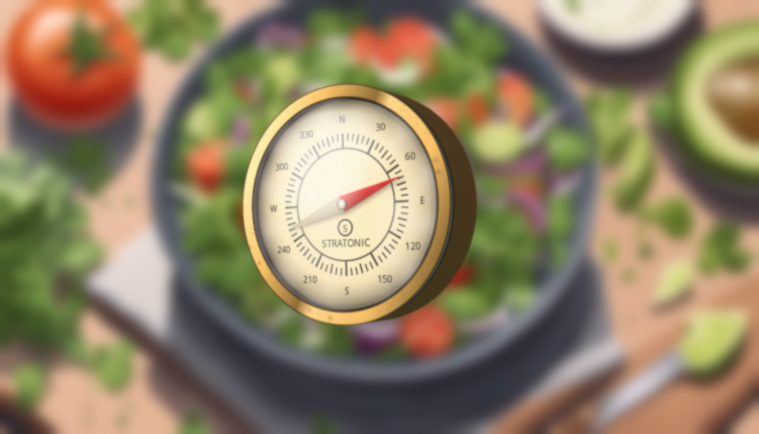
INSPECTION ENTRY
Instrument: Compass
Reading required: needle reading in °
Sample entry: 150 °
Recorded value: 70 °
